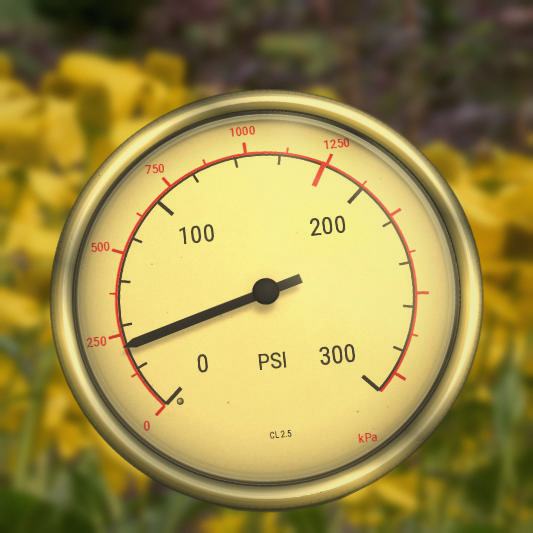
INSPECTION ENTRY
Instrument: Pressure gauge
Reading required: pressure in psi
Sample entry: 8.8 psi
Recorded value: 30 psi
